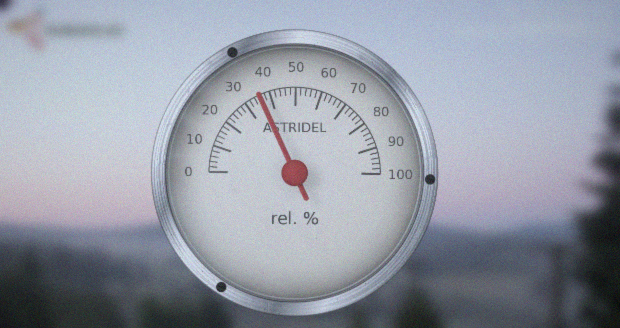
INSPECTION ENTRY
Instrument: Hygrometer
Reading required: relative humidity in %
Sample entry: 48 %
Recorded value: 36 %
